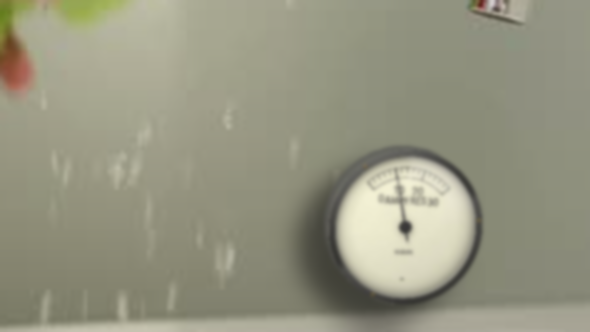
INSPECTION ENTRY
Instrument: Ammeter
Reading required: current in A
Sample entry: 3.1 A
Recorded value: 10 A
